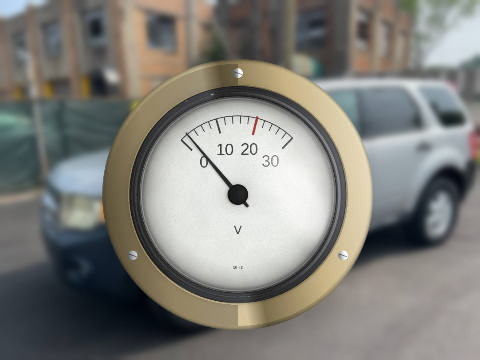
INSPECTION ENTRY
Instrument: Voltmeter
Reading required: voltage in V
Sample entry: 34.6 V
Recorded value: 2 V
